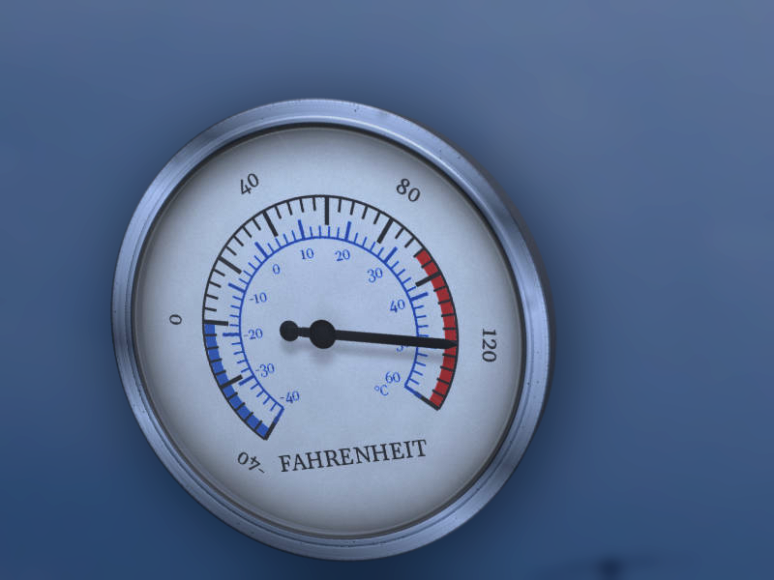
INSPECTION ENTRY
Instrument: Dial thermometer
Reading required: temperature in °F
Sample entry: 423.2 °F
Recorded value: 120 °F
